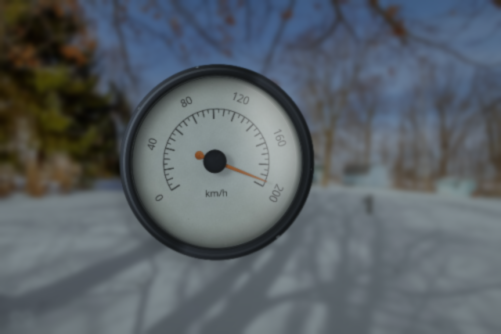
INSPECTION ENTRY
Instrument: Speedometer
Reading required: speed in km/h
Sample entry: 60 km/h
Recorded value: 195 km/h
